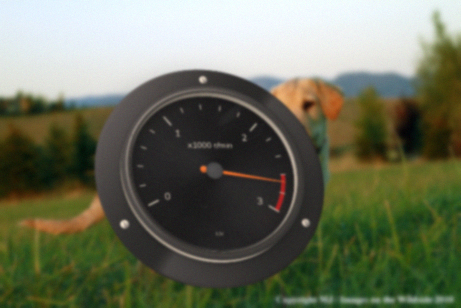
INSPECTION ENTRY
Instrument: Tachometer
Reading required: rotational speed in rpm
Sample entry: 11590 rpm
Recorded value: 2700 rpm
